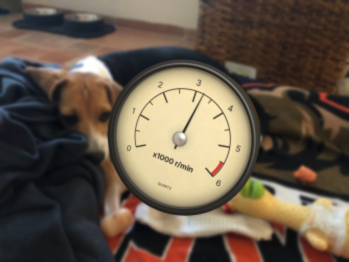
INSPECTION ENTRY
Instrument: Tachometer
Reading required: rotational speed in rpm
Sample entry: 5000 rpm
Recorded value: 3250 rpm
